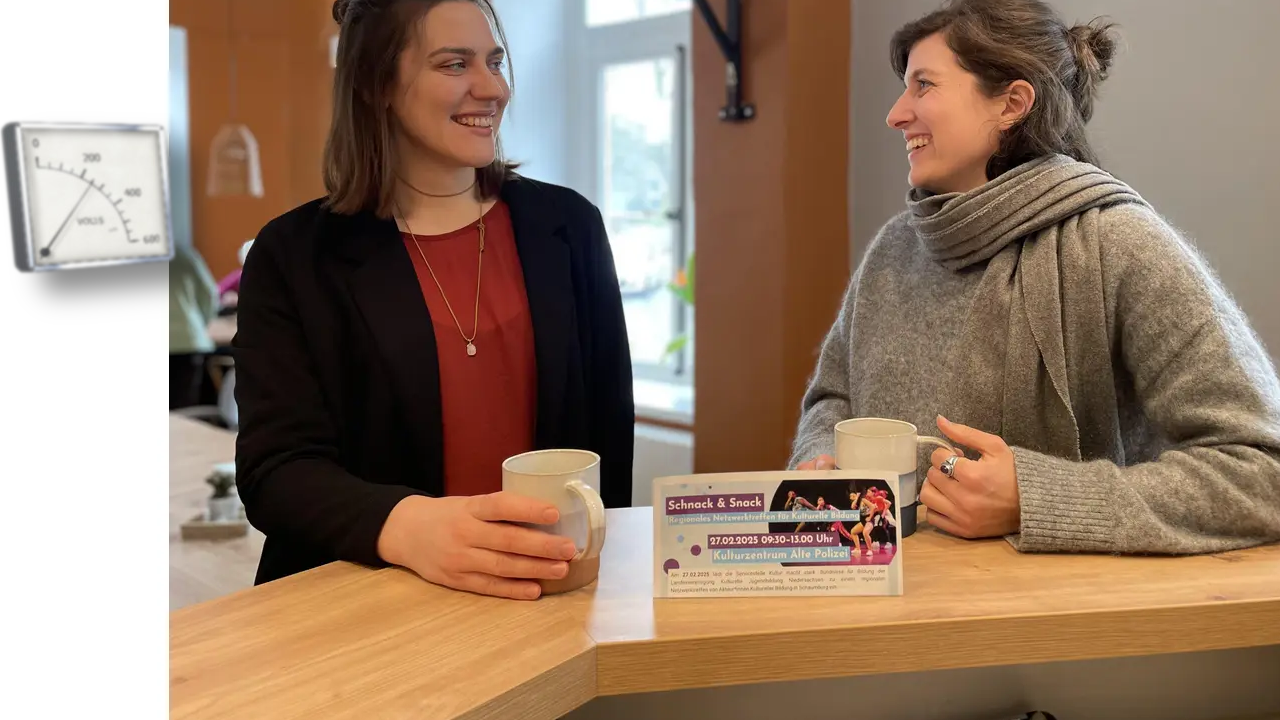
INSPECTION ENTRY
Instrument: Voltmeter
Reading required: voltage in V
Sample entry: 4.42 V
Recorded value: 250 V
